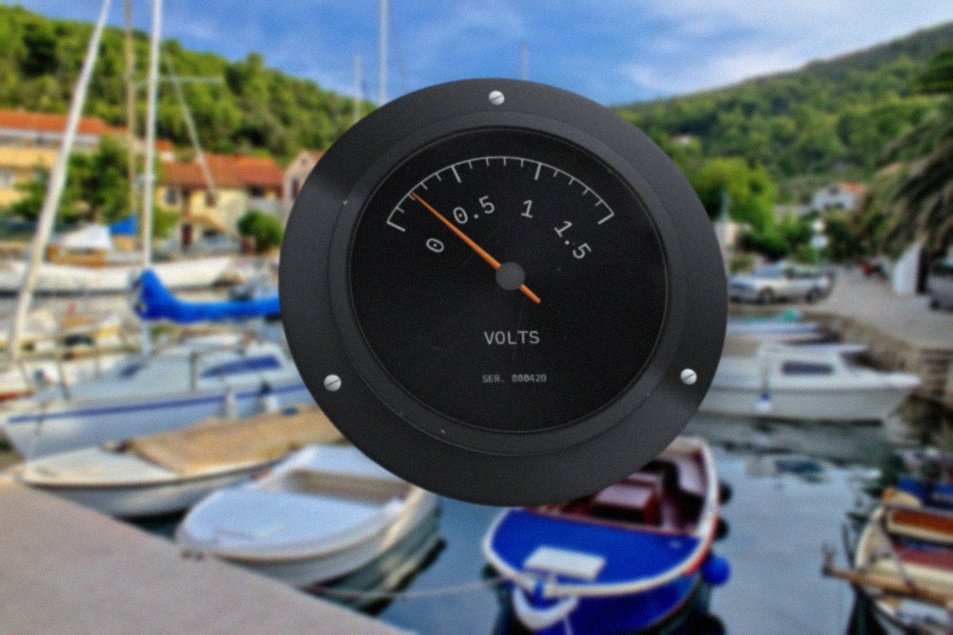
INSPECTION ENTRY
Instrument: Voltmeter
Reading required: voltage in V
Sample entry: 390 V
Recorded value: 0.2 V
